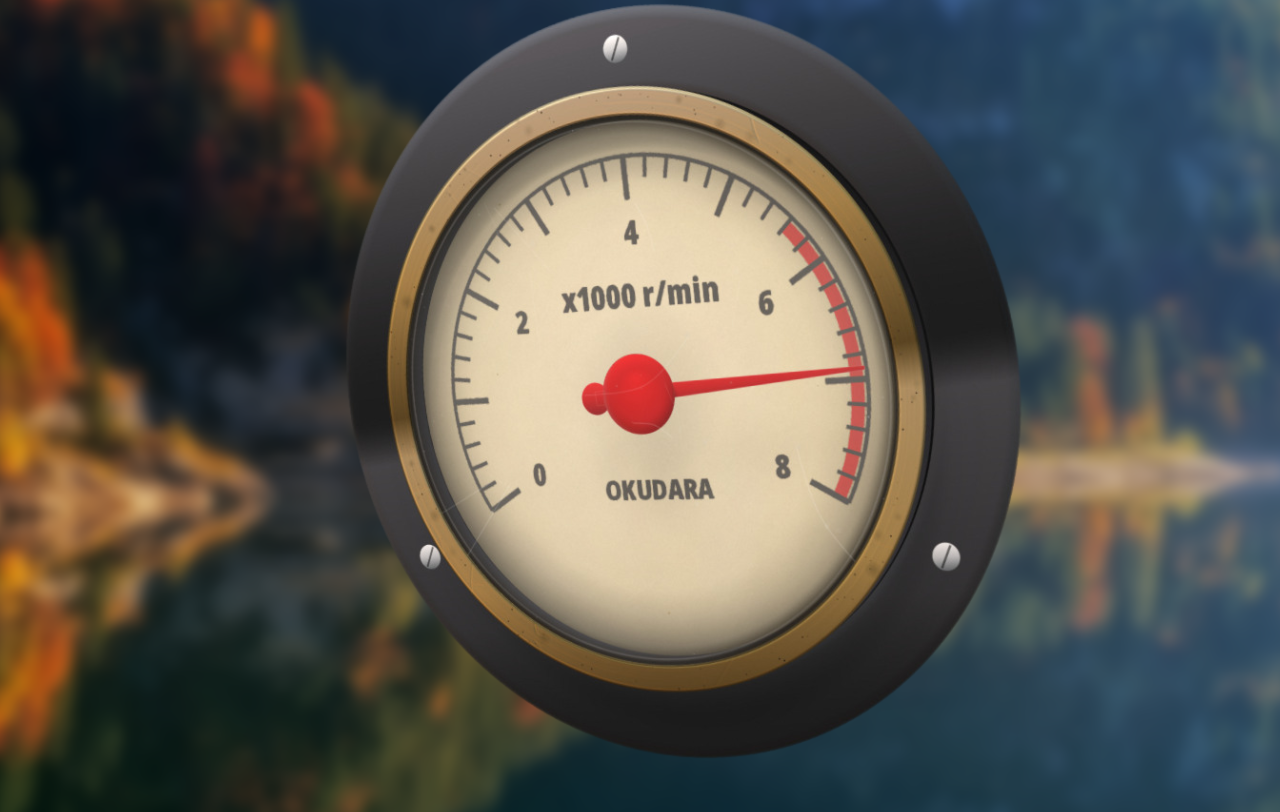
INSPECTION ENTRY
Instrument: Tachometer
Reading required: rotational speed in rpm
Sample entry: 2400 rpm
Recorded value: 6900 rpm
